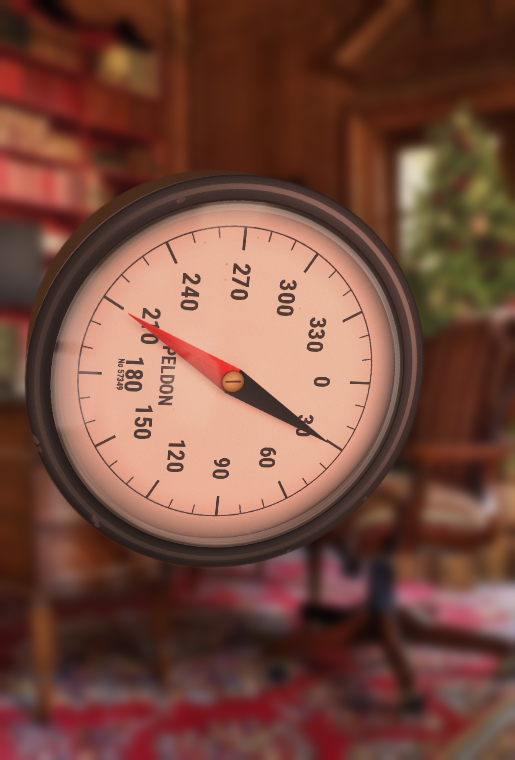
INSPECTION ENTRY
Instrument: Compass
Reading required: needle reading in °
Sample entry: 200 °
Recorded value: 210 °
